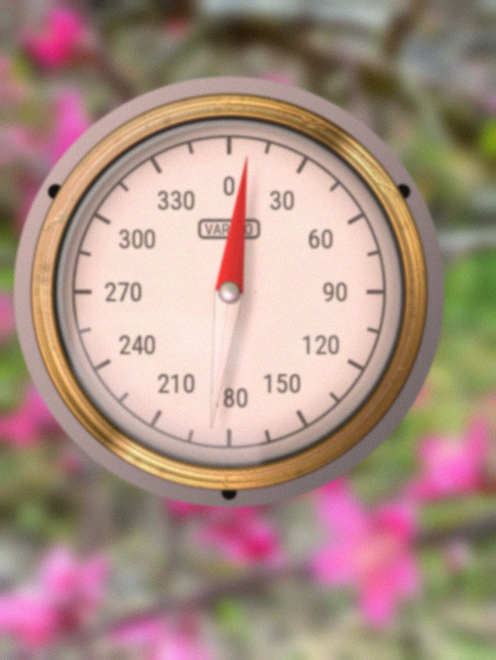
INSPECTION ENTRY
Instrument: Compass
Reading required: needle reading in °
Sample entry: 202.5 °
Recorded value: 7.5 °
